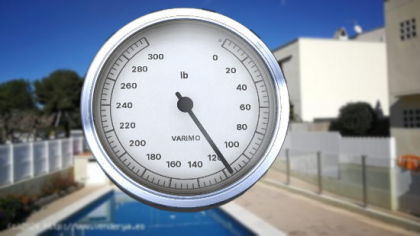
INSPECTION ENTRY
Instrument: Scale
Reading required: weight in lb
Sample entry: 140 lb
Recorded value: 116 lb
